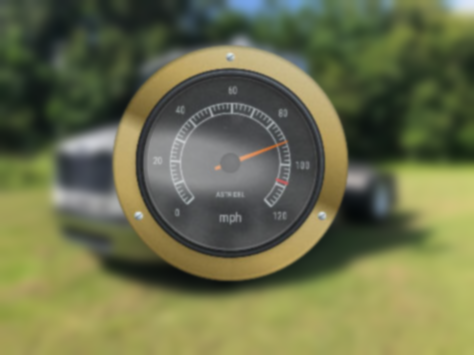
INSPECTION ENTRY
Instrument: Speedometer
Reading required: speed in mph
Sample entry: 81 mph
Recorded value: 90 mph
